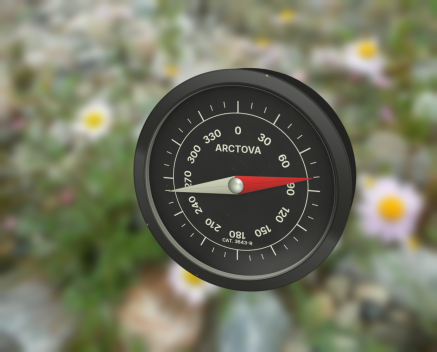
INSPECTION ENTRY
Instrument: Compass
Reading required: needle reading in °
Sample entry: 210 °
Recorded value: 80 °
